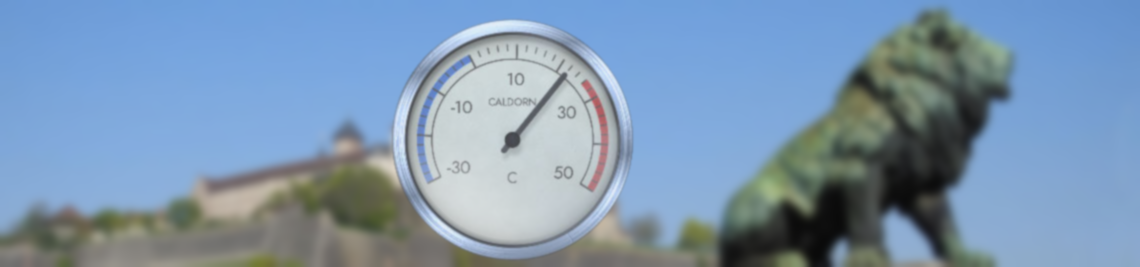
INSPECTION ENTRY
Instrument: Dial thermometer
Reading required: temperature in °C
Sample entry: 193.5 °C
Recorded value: 22 °C
